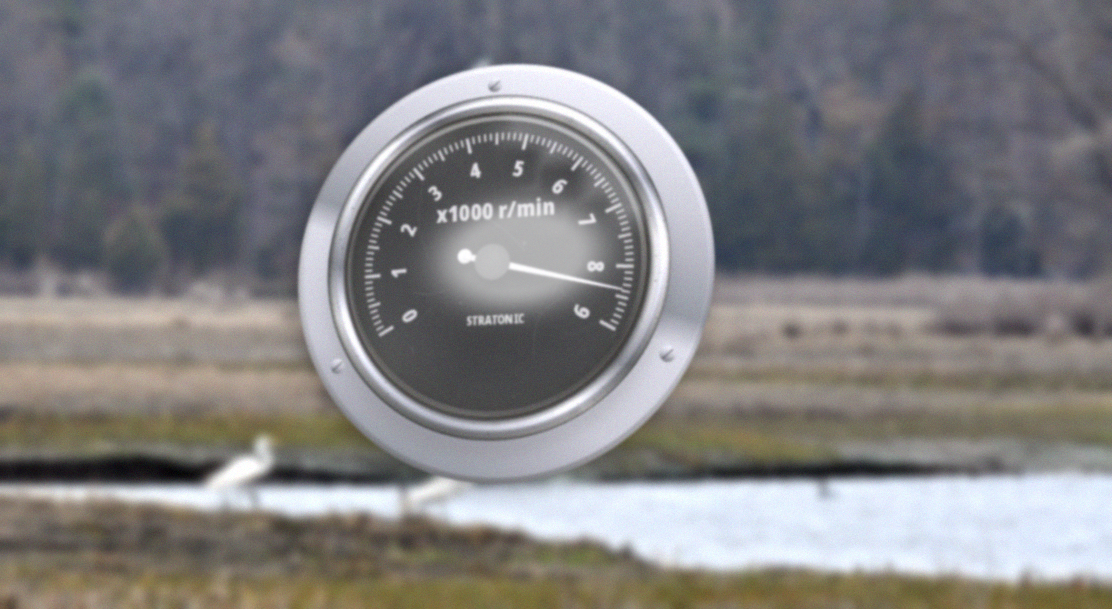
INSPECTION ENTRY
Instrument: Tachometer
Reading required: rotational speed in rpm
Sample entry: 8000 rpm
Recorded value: 8400 rpm
